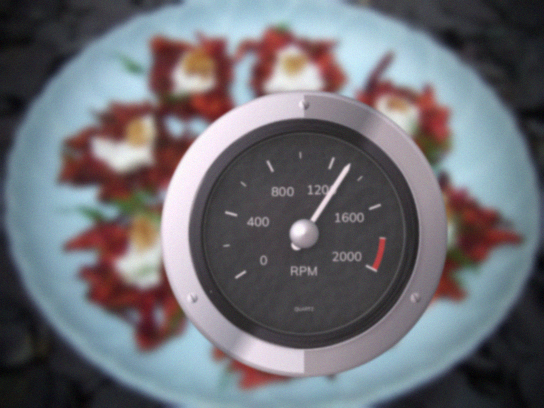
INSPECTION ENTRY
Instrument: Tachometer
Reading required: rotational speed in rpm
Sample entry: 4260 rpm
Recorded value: 1300 rpm
